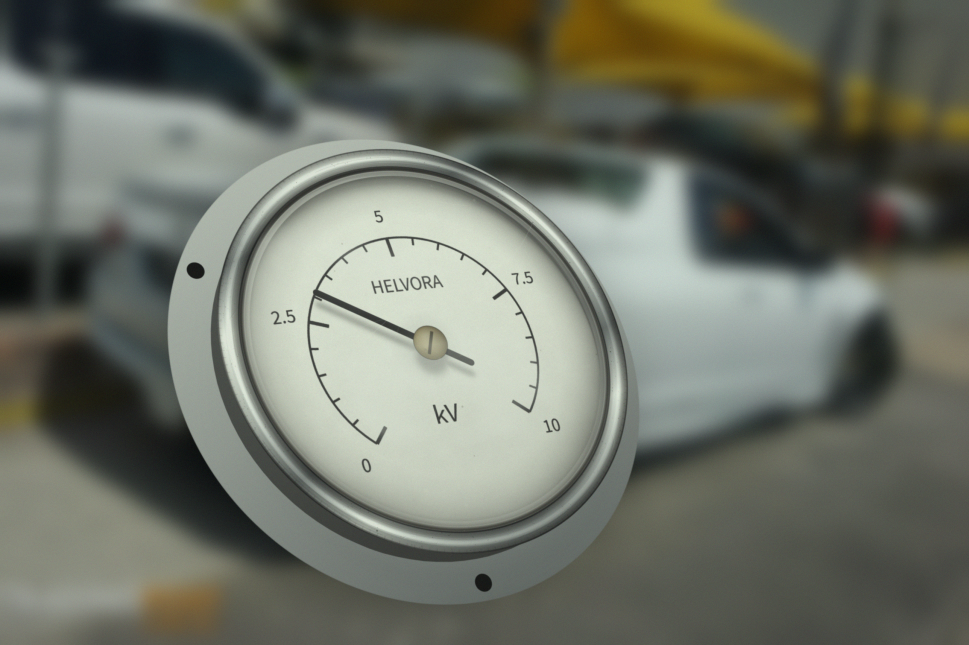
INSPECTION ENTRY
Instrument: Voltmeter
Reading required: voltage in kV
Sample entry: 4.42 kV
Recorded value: 3 kV
